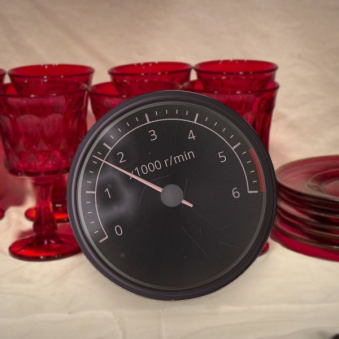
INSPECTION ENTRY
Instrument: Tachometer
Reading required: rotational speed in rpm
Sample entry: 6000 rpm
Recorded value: 1700 rpm
